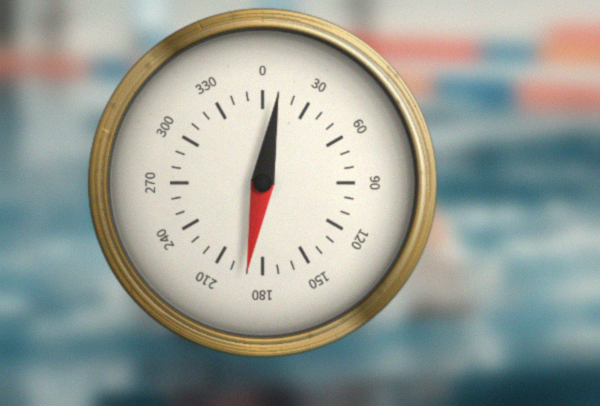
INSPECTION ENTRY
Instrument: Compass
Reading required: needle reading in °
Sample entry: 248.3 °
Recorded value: 190 °
